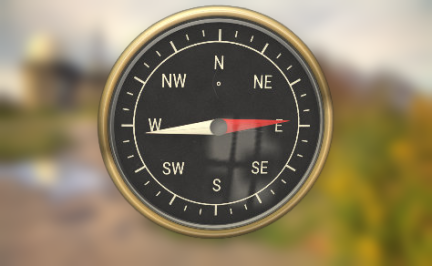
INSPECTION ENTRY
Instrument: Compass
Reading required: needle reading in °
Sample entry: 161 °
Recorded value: 85 °
